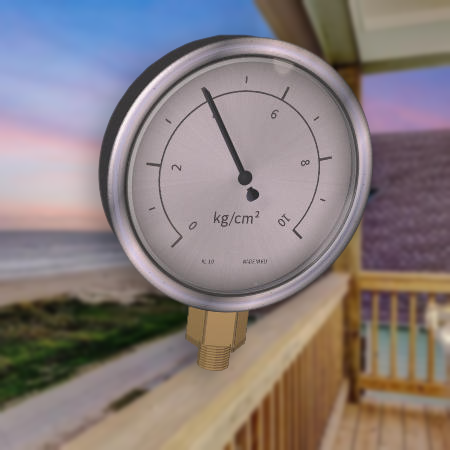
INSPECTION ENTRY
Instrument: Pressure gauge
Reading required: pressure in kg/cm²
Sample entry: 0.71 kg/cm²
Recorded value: 4 kg/cm²
